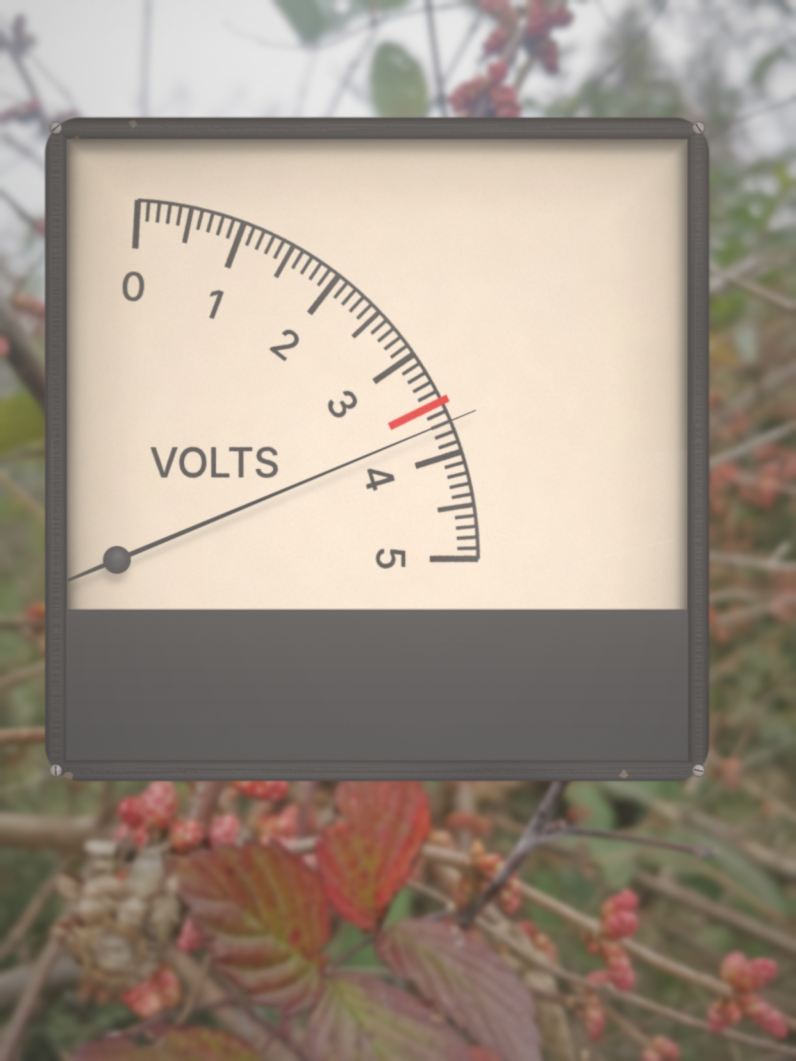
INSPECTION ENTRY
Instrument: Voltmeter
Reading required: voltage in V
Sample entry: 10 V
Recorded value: 3.7 V
